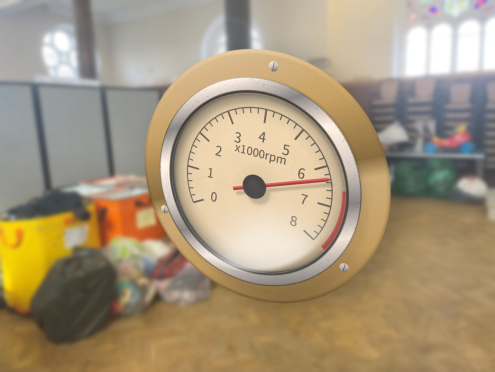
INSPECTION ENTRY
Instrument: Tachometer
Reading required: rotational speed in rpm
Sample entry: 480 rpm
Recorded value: 6300 rpm
